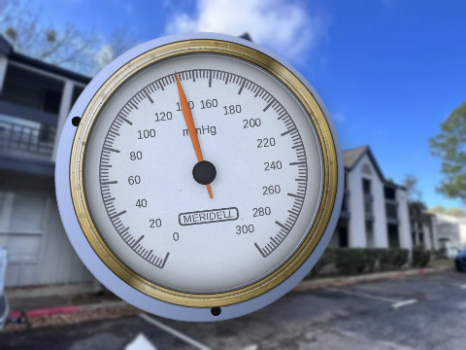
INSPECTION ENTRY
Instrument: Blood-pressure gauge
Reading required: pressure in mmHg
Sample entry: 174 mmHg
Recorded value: 140 mmHg
